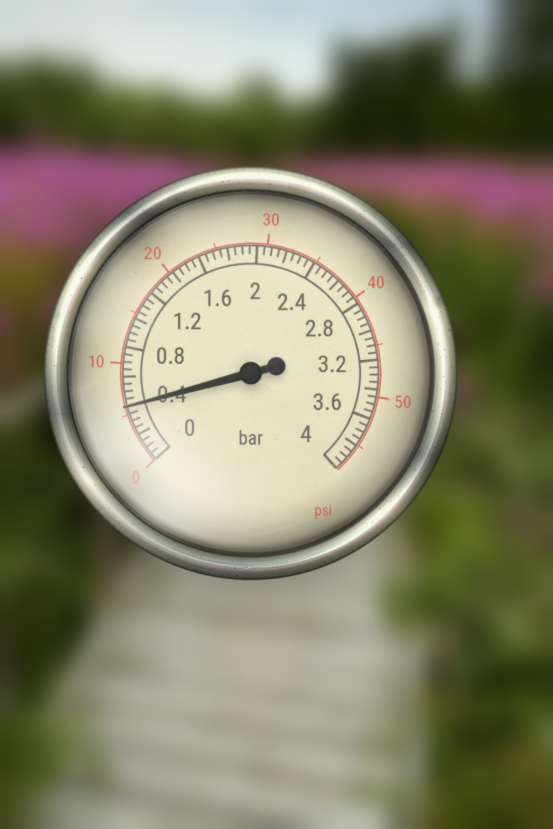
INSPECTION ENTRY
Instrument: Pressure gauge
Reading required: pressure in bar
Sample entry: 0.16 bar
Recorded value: 0.4 bar
